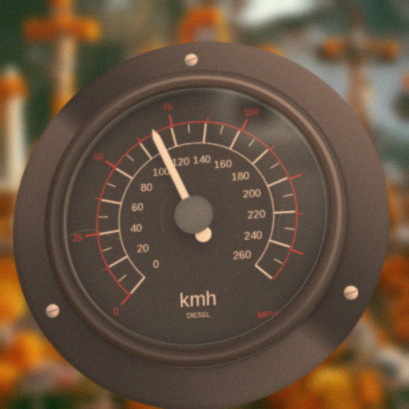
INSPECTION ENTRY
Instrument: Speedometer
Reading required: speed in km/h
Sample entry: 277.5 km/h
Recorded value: 110 km/h
